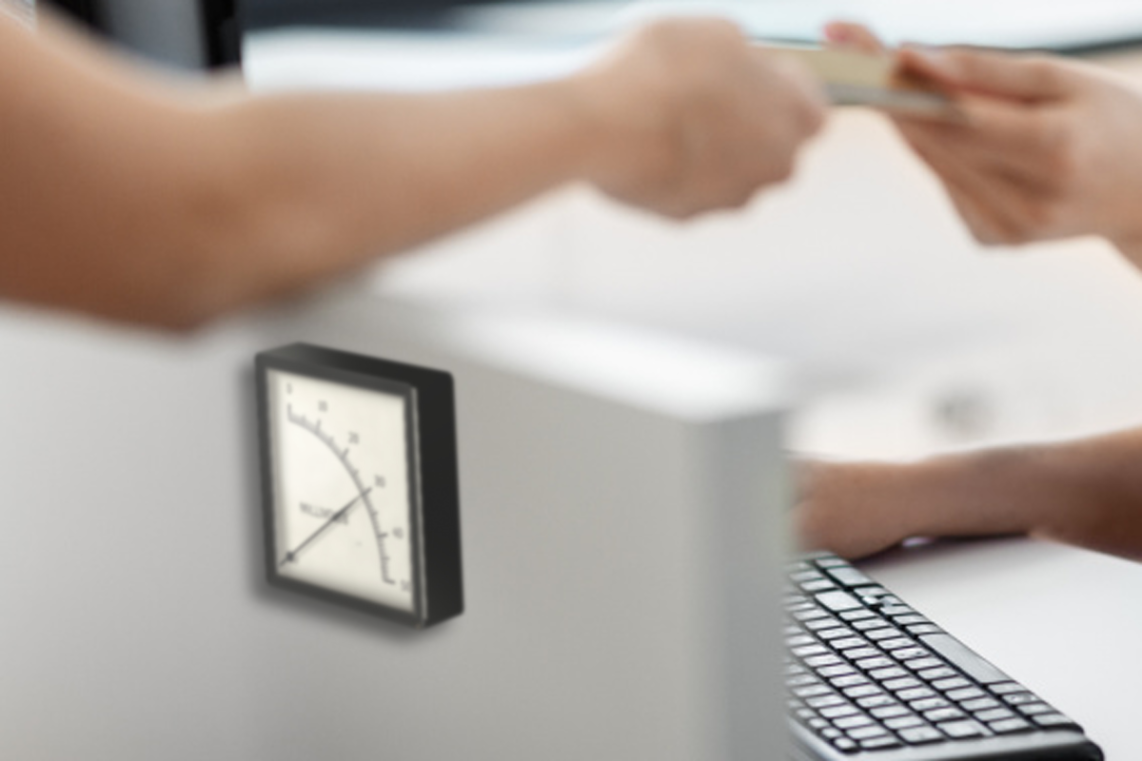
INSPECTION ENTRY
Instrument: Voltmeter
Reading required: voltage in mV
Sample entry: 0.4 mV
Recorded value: 30 mV
